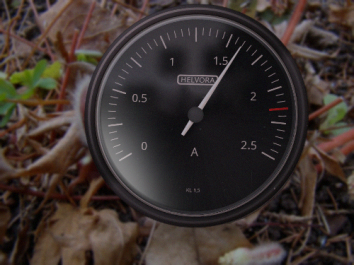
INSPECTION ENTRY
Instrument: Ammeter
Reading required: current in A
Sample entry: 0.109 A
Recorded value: 1.6 A
